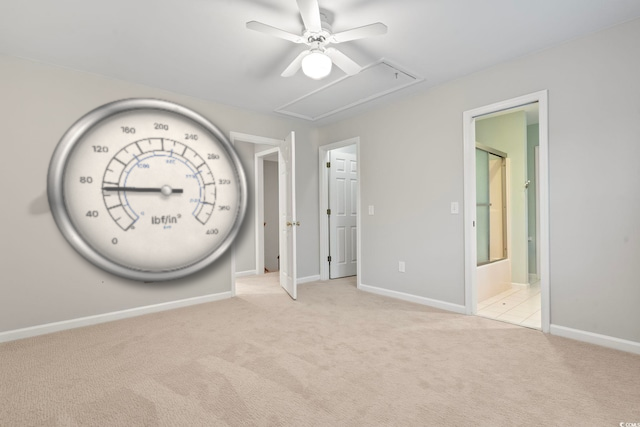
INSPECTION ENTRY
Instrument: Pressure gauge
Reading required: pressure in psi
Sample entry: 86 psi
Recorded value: 70 psi
